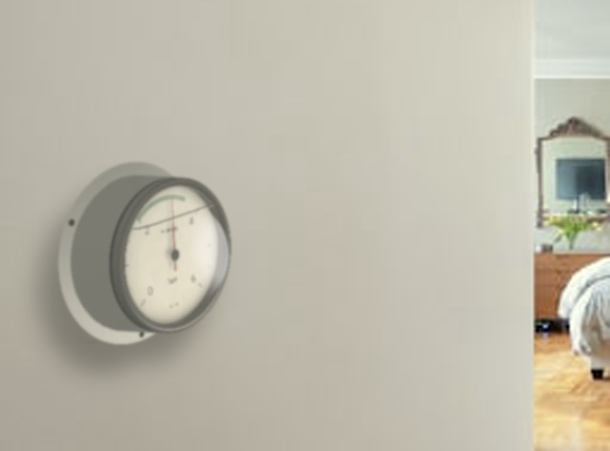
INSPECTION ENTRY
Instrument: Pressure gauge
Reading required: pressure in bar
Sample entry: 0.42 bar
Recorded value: 3 bar
